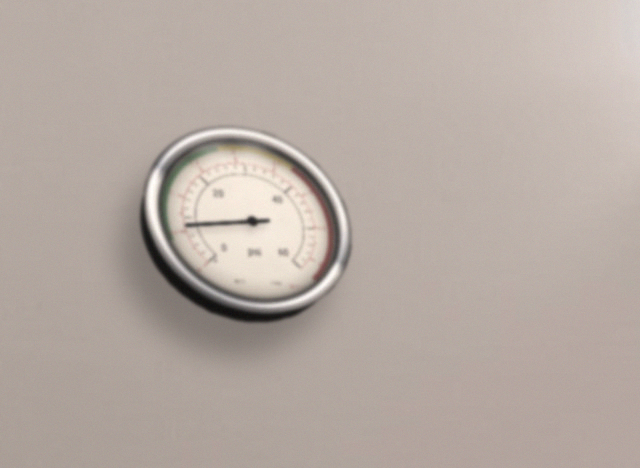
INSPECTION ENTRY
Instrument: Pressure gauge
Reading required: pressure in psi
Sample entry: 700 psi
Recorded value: 8 psi
